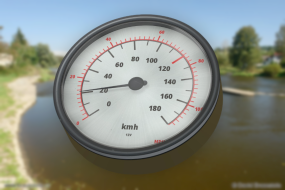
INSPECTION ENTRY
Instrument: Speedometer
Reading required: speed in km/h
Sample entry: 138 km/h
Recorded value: 20 km/h
